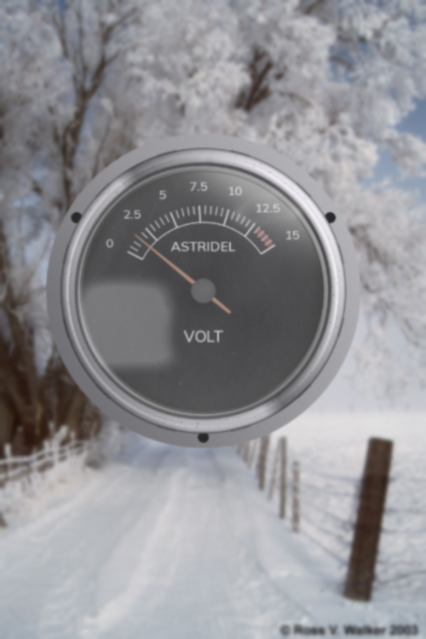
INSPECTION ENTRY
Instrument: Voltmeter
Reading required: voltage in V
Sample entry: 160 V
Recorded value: 1.5 V
